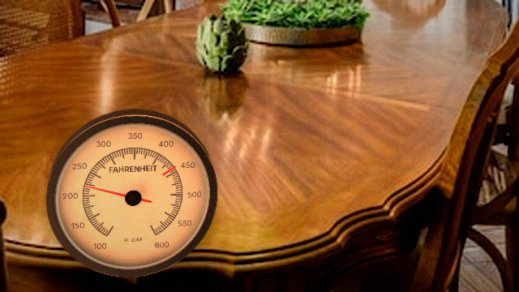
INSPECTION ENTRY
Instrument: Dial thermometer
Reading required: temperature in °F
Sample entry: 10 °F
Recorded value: 225 °F
